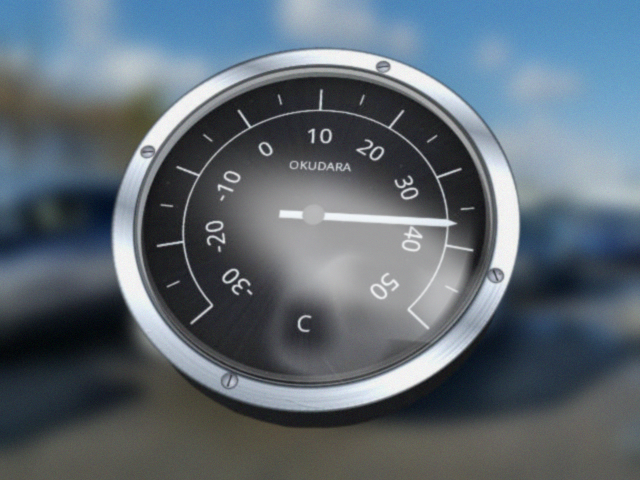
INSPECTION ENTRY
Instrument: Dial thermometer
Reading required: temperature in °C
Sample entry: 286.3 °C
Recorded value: 37.5 °C
